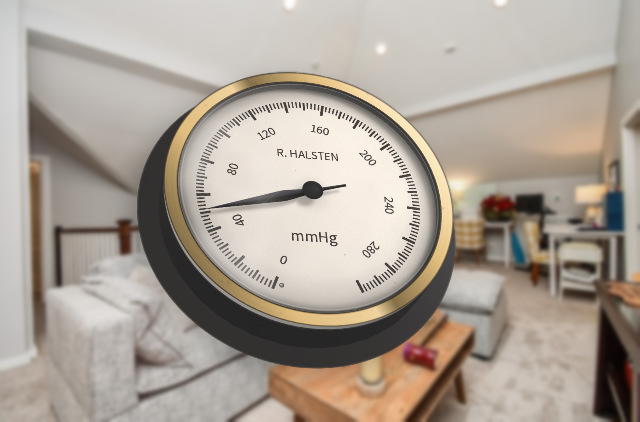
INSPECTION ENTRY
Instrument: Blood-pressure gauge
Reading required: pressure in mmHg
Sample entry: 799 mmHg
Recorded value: 50 mmHg
